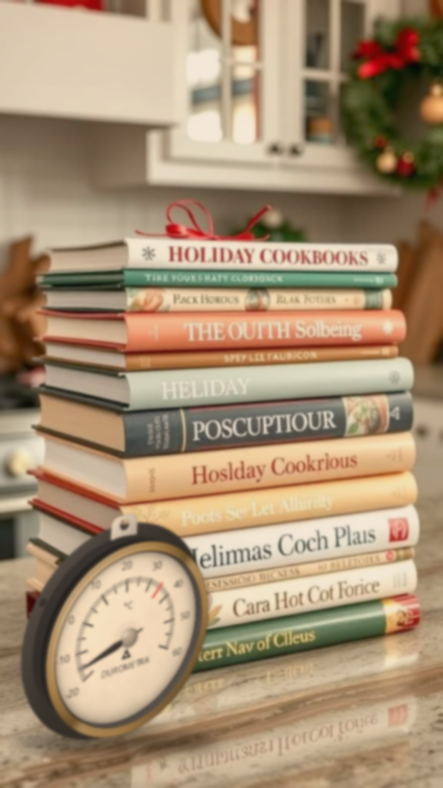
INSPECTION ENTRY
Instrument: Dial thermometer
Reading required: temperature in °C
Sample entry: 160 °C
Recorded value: -15 °C
